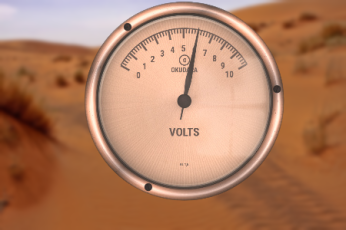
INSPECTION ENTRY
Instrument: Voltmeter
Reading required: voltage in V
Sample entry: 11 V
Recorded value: 6 V
